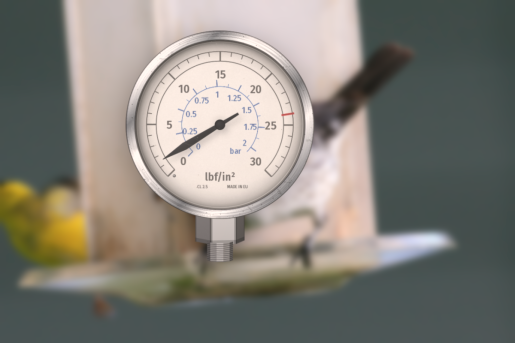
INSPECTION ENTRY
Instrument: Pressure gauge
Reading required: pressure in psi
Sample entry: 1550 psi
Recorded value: 1.5 psi
